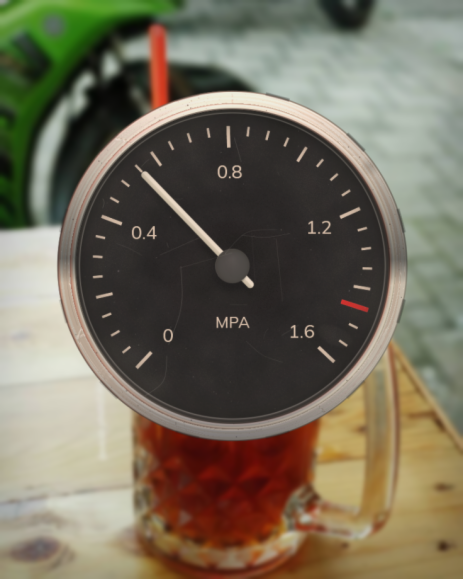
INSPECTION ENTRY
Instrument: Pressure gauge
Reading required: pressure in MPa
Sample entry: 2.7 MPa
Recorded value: 0.55 MPa
